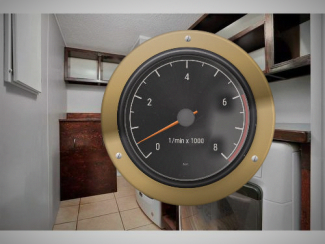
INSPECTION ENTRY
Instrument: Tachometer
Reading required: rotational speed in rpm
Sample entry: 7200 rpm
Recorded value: 500 rpm
